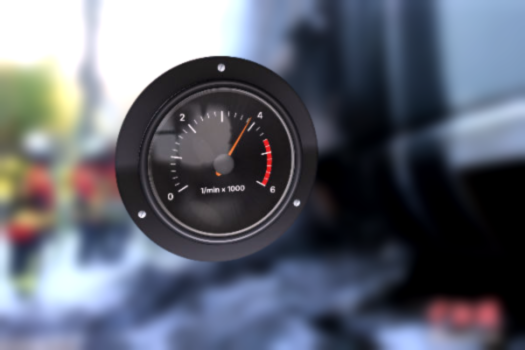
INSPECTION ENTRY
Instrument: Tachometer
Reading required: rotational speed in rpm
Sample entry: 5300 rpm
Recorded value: 3800 rpm
